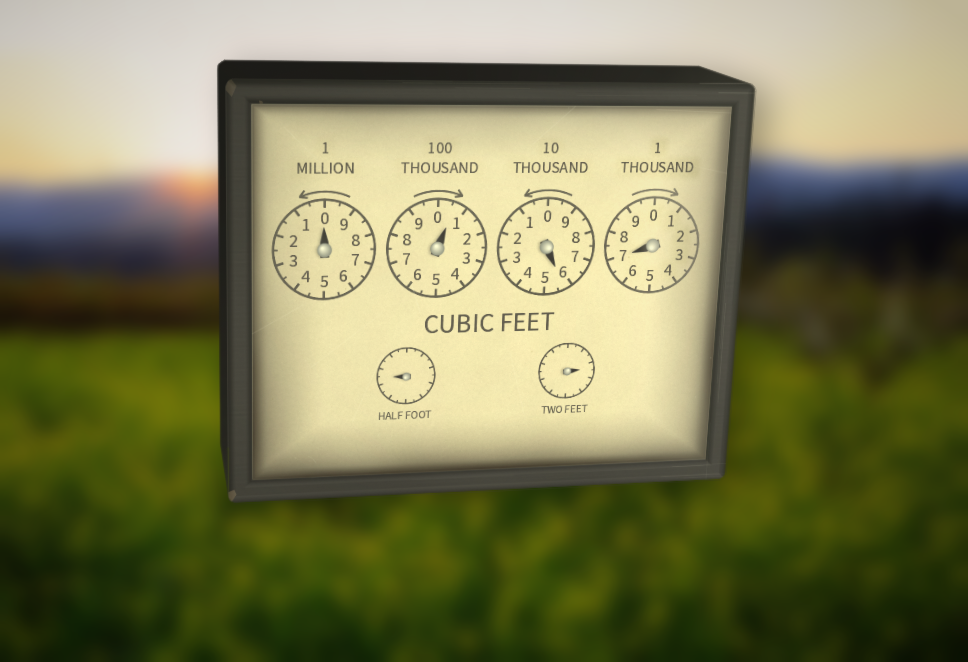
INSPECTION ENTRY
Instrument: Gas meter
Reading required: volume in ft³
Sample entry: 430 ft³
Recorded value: 5700 ft³
